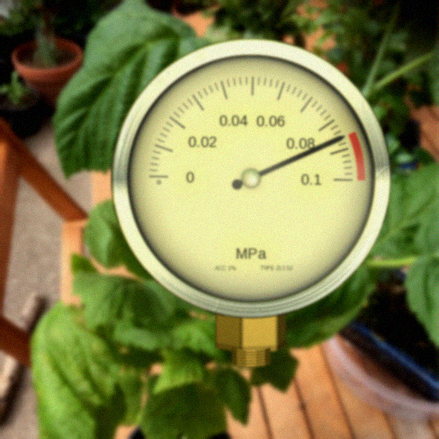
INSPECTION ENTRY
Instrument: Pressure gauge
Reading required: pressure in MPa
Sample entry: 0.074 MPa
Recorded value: 0.086 MPa
